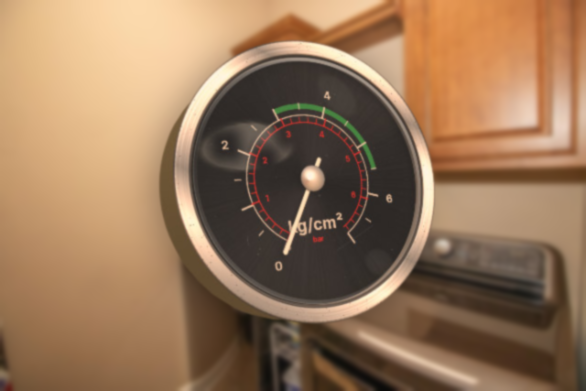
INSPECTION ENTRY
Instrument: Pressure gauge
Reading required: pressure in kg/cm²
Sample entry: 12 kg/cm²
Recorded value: 0 kg/cm²
